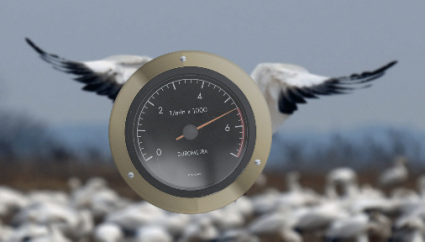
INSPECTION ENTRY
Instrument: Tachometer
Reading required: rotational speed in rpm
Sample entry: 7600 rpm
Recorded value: 5400 rpm
